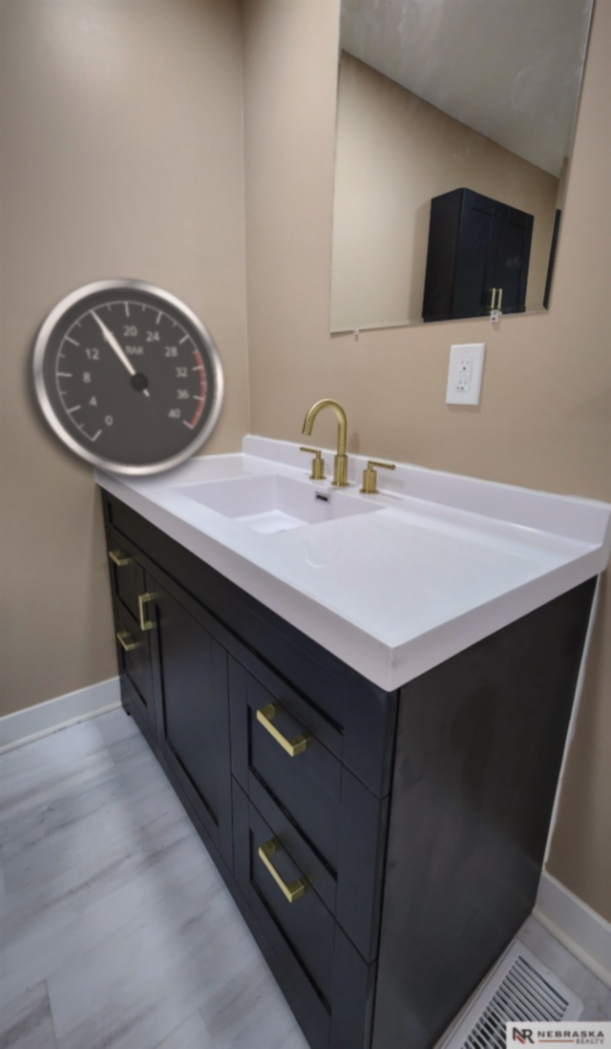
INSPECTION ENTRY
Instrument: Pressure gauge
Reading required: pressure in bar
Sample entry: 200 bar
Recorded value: 16 bar
